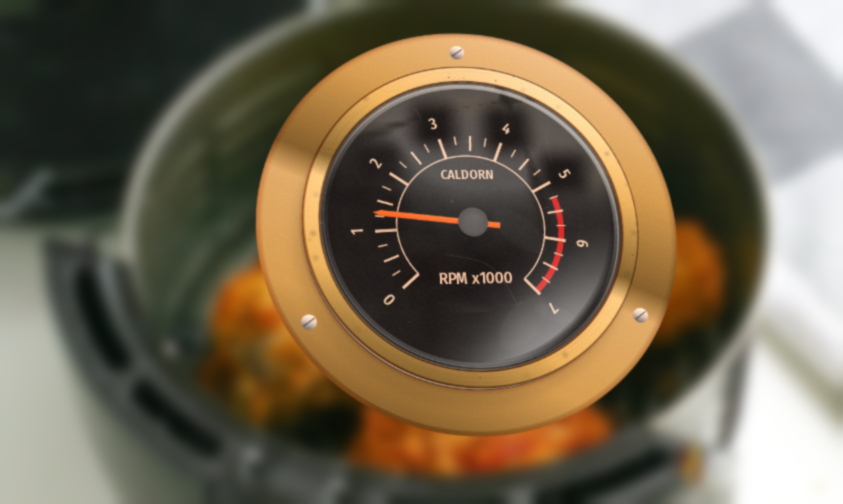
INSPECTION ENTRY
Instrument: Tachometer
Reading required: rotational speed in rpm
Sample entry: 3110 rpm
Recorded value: 1250 rpm
